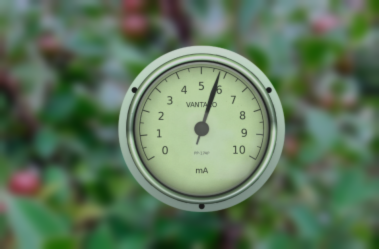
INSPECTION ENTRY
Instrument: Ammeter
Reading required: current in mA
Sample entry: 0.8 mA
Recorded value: 5.75 mA
